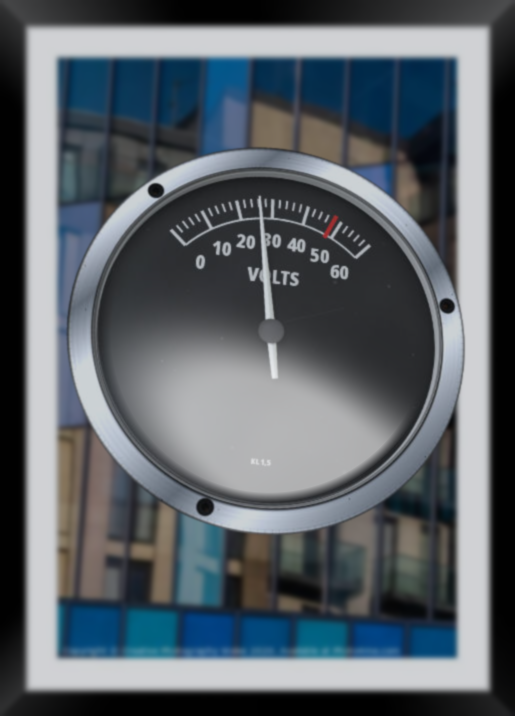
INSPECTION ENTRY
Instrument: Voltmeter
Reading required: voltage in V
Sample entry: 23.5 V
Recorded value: 26 V
